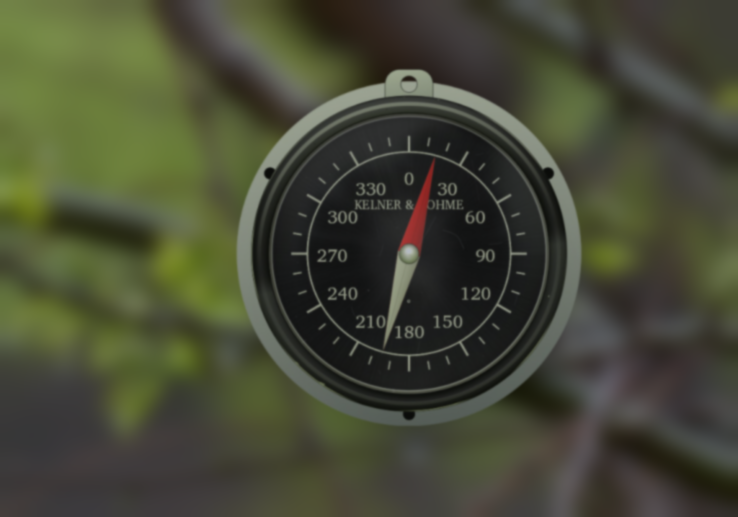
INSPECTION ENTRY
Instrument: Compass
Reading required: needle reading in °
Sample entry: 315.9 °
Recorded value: 15 °
